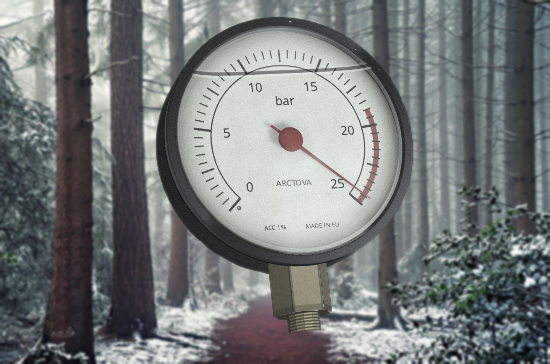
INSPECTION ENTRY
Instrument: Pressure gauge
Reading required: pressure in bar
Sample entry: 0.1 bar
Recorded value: 24.5 bar
